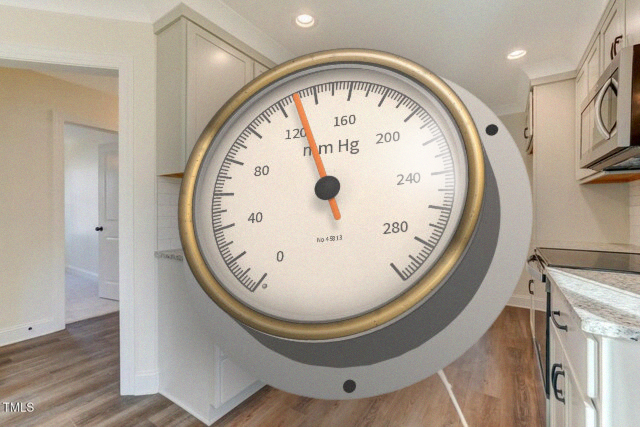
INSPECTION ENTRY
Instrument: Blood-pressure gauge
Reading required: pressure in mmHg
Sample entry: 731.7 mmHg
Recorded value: 130 mmHg
